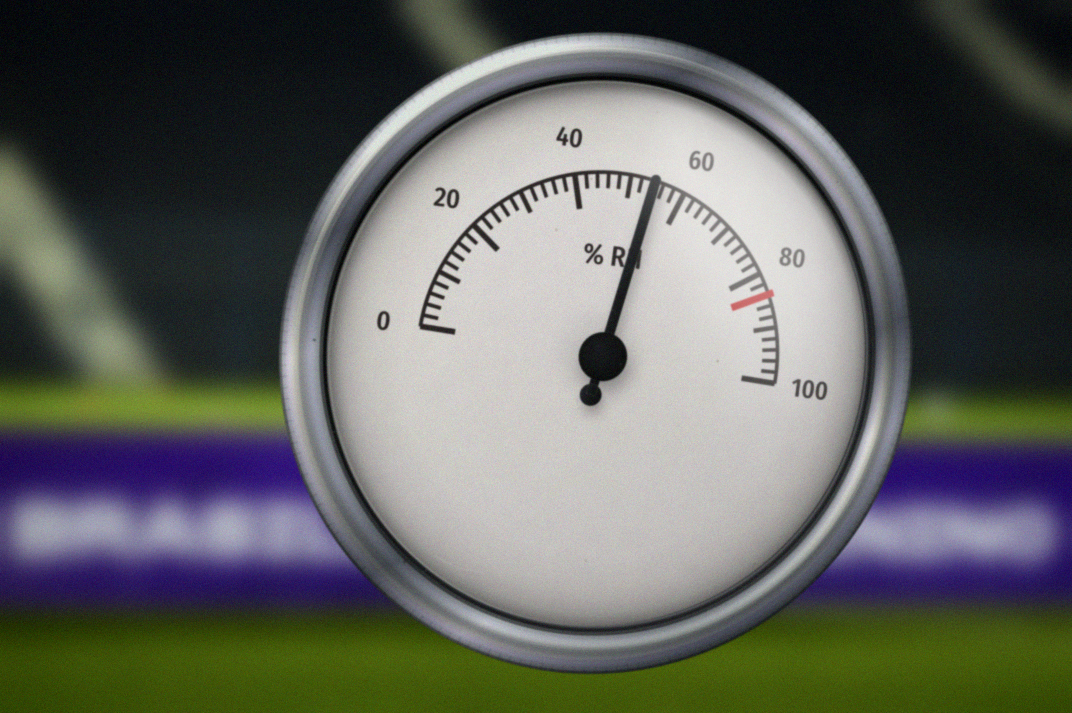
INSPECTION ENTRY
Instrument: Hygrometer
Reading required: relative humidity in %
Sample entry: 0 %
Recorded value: 54 %
